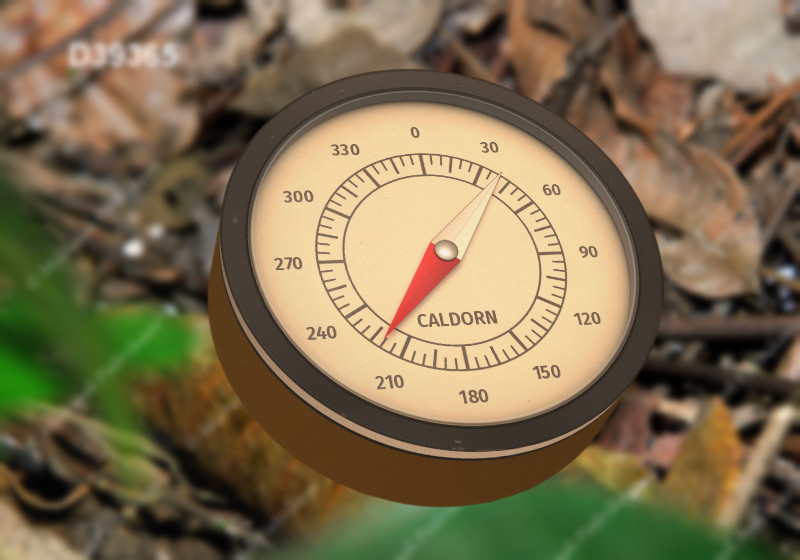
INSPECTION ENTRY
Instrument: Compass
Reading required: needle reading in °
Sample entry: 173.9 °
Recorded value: 220 °
